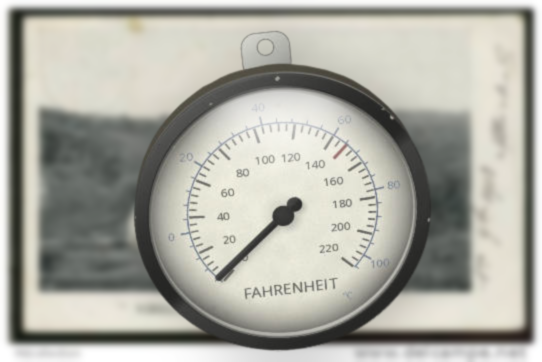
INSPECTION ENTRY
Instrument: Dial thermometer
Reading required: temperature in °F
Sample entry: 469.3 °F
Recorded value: 4 °F
